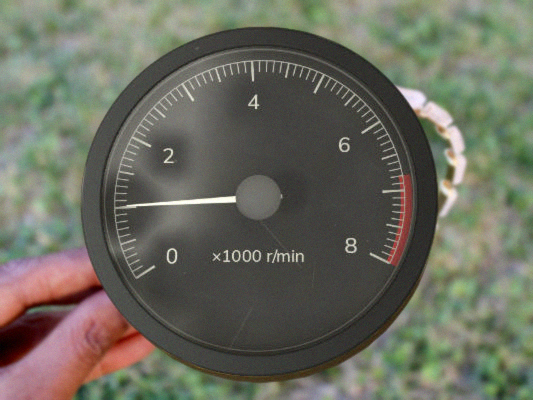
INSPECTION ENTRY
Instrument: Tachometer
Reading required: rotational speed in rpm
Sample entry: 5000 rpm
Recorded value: 1000 rpm
